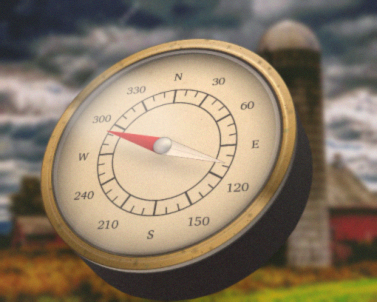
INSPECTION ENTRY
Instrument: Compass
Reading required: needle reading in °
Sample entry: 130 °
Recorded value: 290 °
